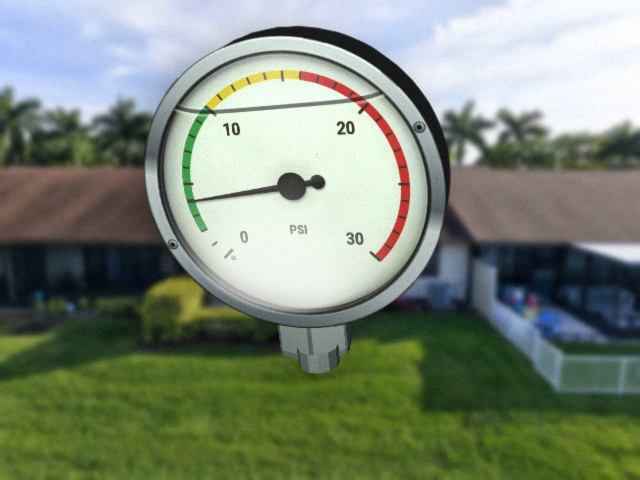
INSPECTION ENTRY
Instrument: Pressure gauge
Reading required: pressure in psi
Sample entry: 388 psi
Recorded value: 4 psi
